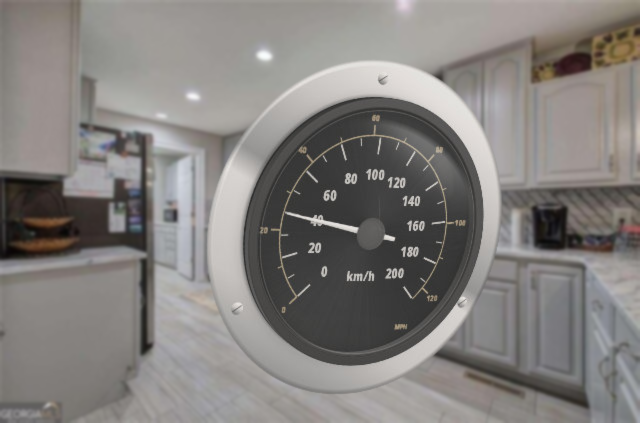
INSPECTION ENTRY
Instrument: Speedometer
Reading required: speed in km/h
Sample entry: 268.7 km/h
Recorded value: 40 km/h
